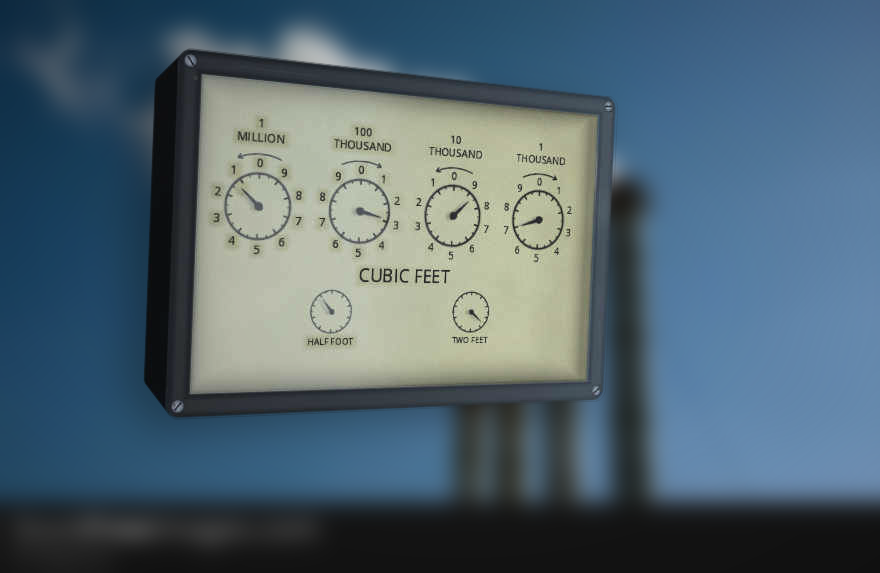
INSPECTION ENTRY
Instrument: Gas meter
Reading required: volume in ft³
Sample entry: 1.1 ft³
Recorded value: 128700 ft³
